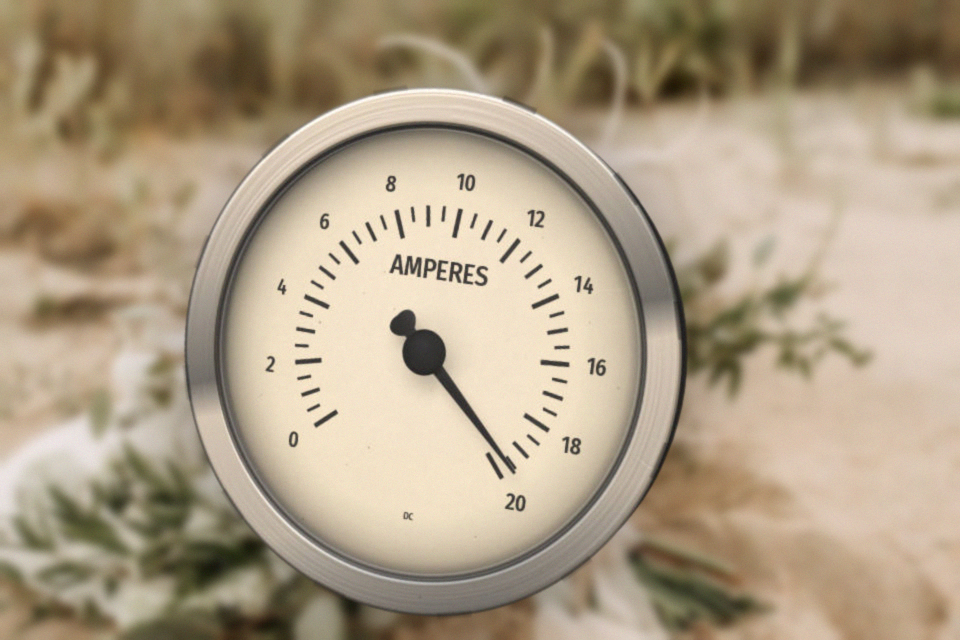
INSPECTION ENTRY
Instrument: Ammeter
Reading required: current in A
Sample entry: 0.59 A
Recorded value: 19.5 A
